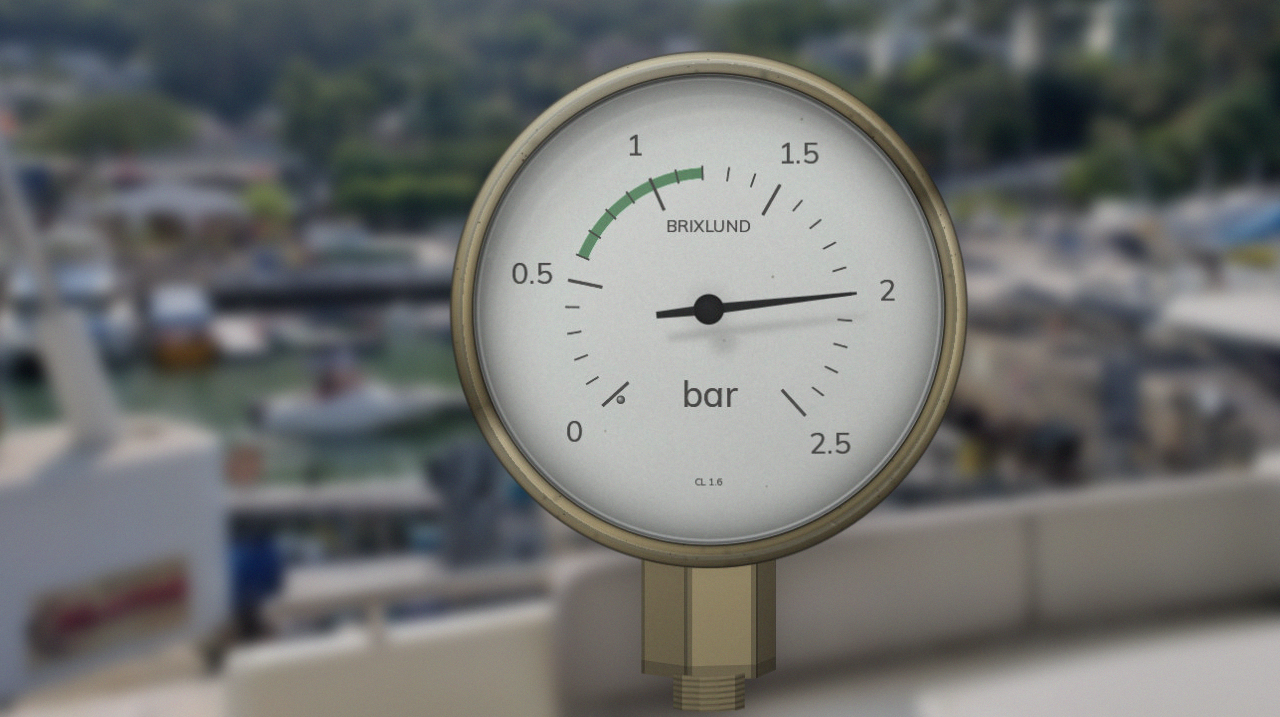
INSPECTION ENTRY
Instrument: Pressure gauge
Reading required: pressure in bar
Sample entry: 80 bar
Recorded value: 2 bar
